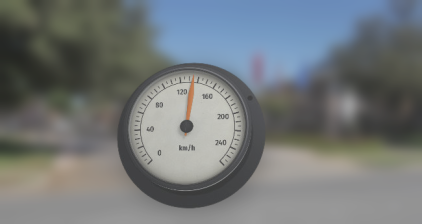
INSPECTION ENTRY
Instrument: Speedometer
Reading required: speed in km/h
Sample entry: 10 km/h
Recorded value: 135 km/h
